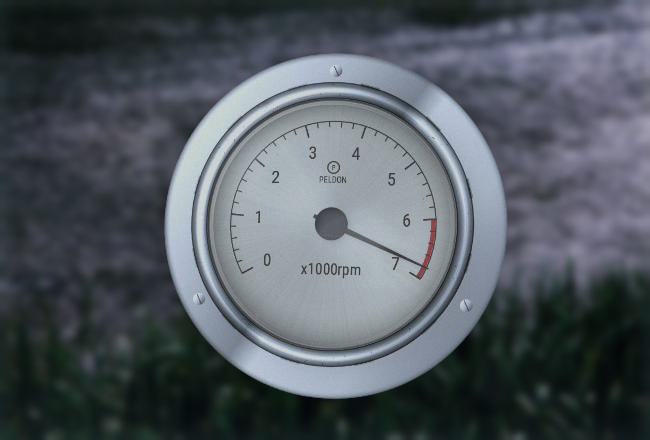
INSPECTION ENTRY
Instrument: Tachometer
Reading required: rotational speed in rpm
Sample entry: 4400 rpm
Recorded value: 6800 rpm
